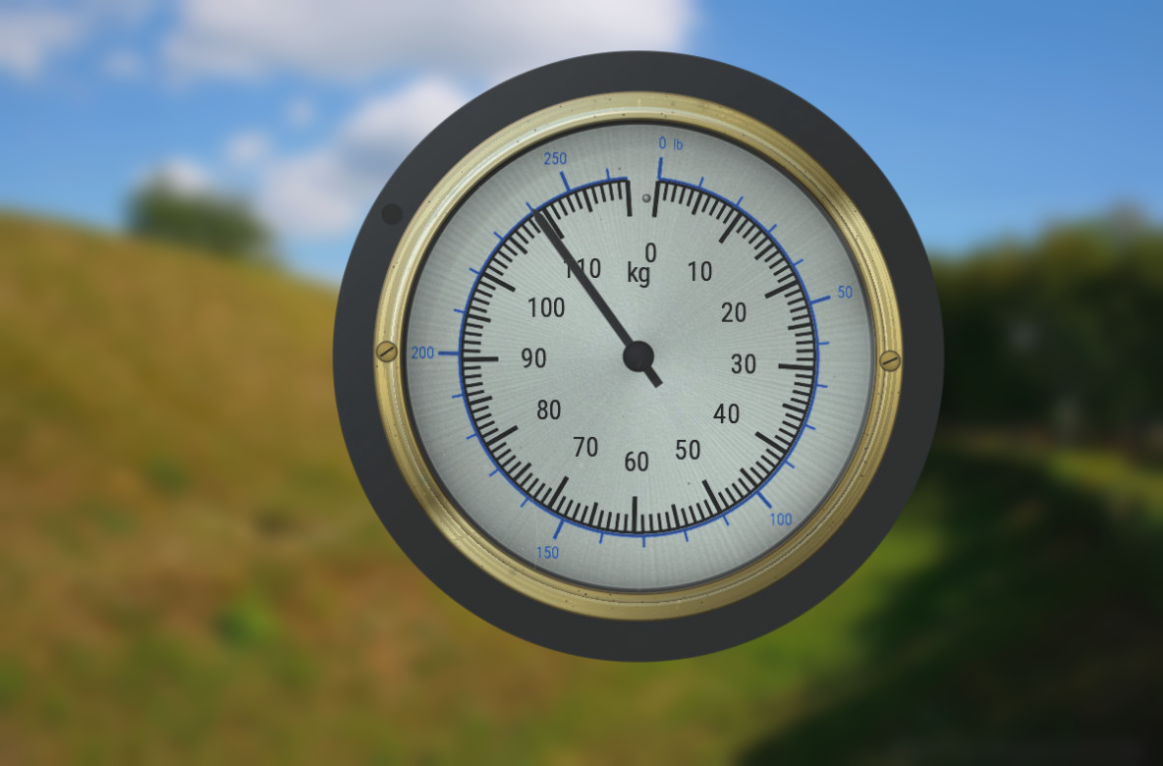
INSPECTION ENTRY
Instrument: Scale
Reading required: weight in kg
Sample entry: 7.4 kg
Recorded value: 109 kg
